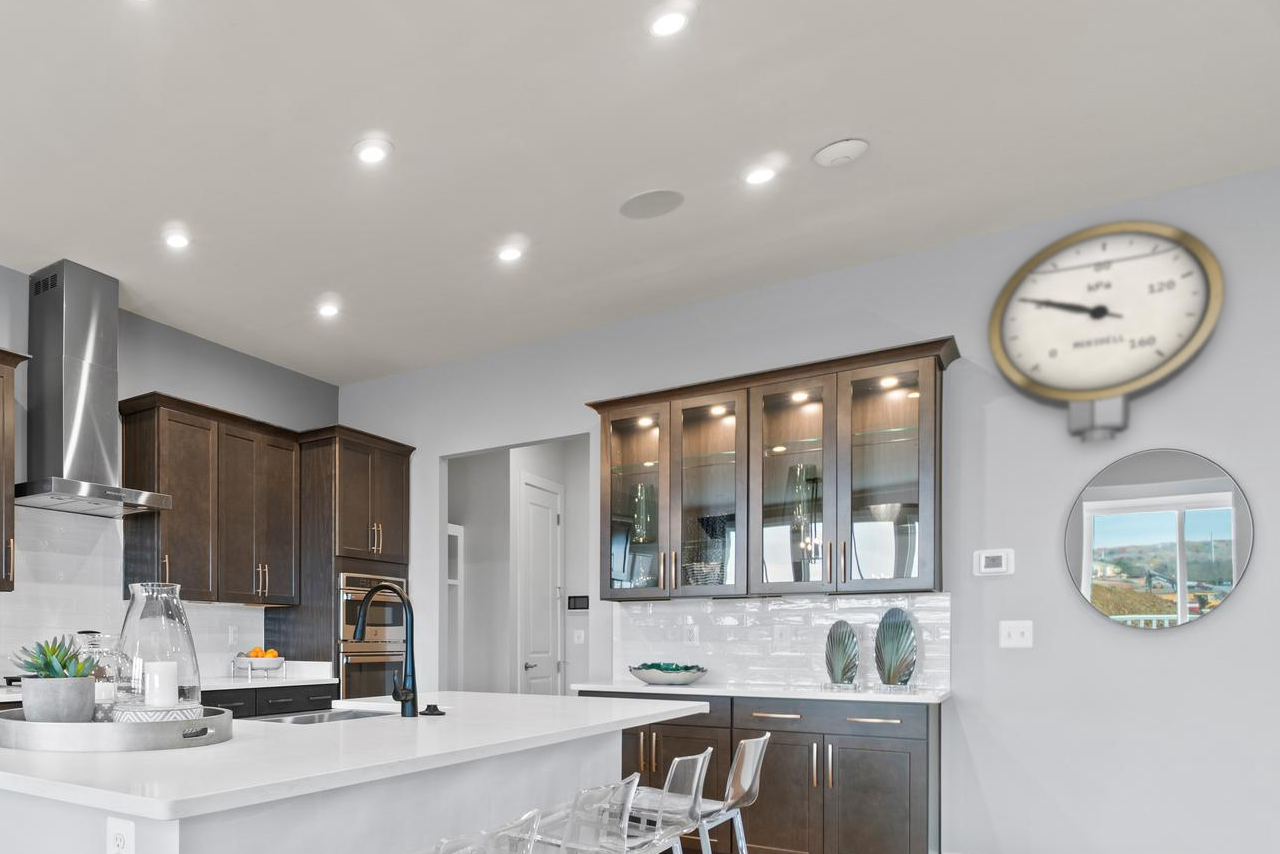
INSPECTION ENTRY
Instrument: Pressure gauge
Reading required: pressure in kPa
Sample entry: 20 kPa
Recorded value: 40 kPa
